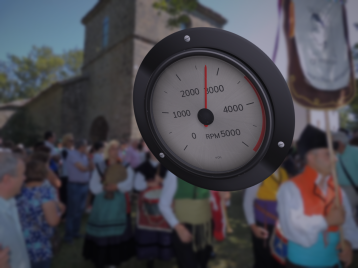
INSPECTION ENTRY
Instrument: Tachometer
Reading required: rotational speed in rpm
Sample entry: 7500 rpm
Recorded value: 2750 rpm
